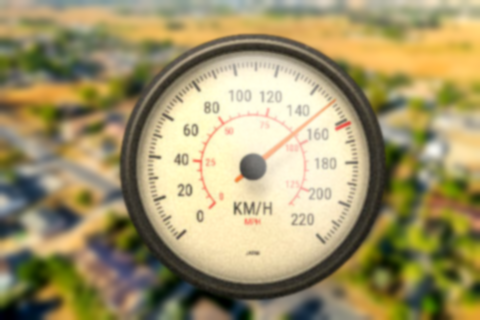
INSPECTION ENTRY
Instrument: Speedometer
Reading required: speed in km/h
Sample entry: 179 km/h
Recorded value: 150 km/h
